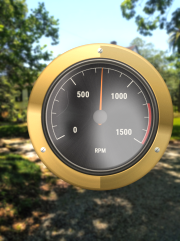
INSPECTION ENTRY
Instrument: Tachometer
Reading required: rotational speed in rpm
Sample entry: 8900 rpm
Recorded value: 750 rpm
